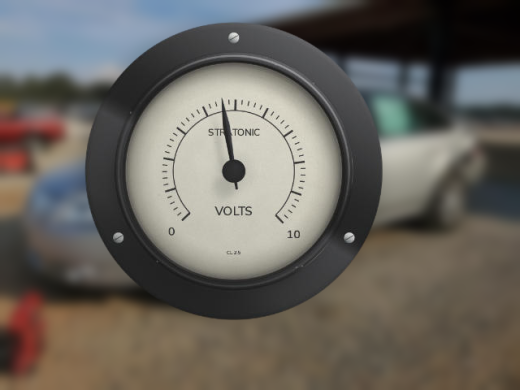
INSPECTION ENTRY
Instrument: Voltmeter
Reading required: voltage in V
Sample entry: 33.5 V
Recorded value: 4.6 V
